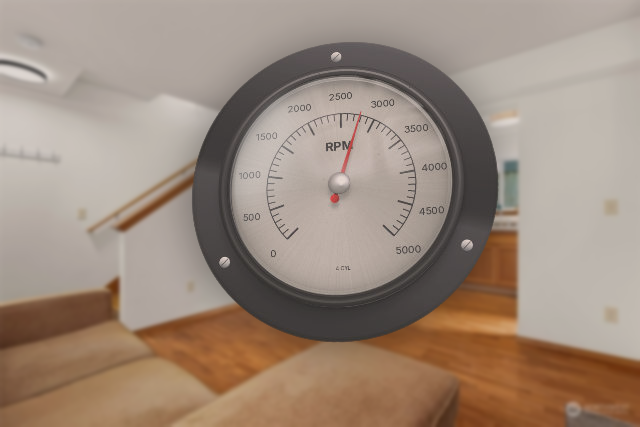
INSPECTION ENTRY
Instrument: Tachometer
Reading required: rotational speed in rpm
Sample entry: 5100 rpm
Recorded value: 2800 rpm
